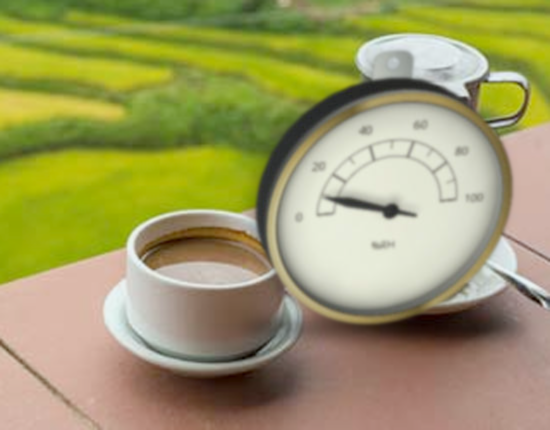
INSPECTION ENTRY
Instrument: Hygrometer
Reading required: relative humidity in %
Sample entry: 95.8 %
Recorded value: 10 %
